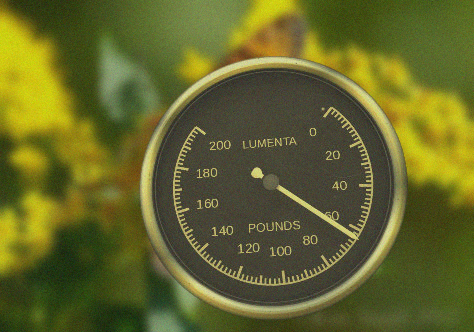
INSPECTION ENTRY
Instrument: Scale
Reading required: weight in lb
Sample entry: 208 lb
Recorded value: 64 lb
